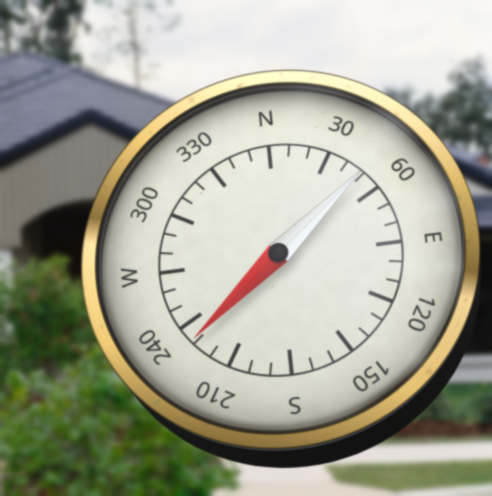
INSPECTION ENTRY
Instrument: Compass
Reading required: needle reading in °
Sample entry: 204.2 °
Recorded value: 230 °
